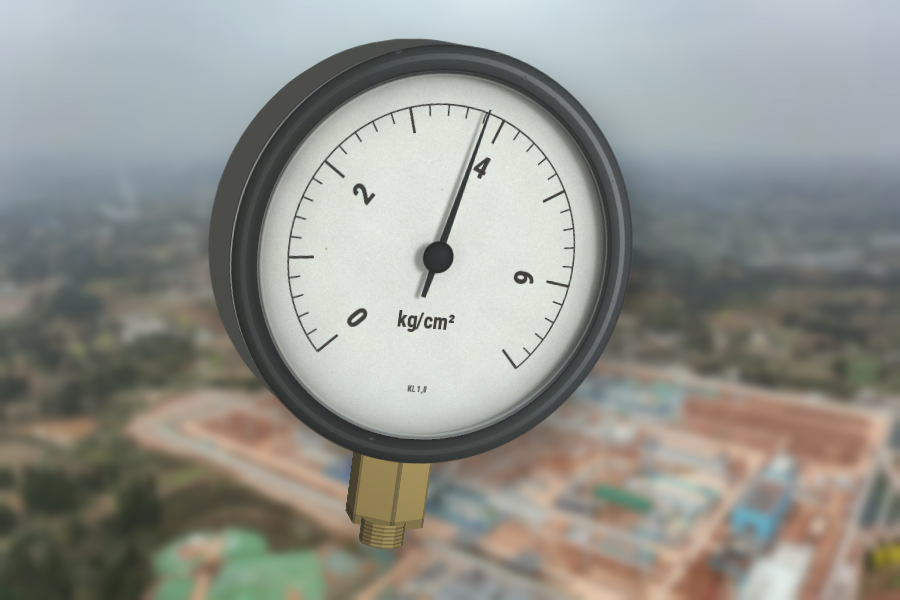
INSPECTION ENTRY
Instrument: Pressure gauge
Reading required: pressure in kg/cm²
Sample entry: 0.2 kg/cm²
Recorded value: 3.8 kg/cm²
